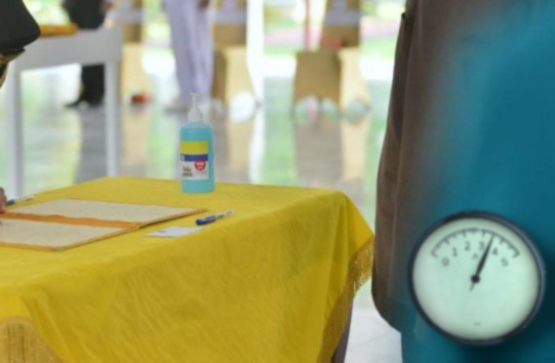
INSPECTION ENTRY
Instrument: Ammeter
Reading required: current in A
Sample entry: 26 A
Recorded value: 3.5 A
